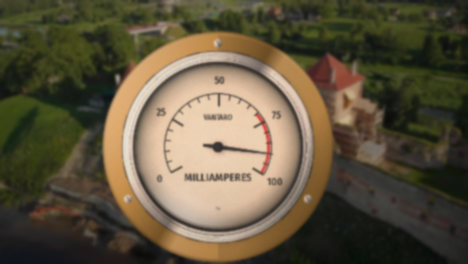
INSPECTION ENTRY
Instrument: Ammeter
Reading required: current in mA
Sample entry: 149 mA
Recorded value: 90 mA
